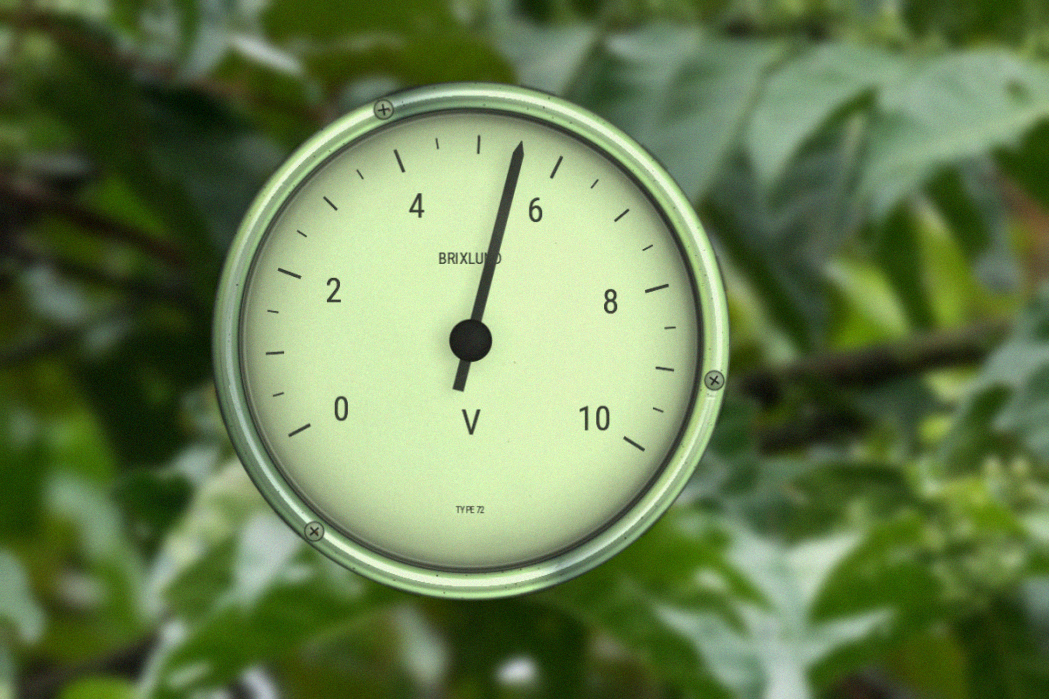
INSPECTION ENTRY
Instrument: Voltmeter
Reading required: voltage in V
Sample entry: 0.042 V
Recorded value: 5.5 V
